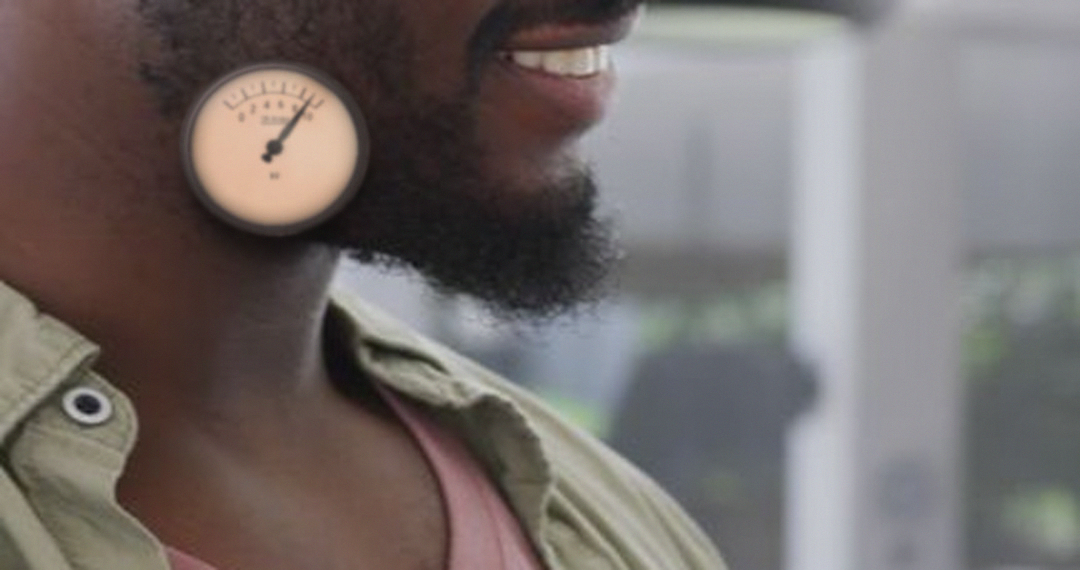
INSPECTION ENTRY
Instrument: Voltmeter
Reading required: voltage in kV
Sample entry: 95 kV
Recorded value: 9 kV
